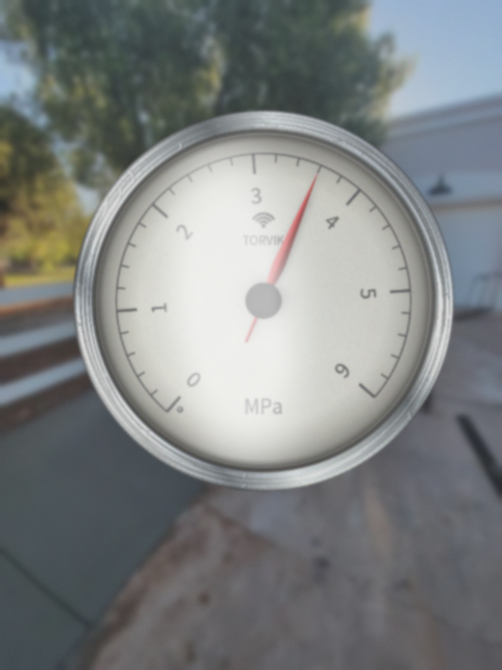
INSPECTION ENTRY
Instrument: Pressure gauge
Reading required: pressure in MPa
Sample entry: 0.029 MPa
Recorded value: 3.6 MPa
